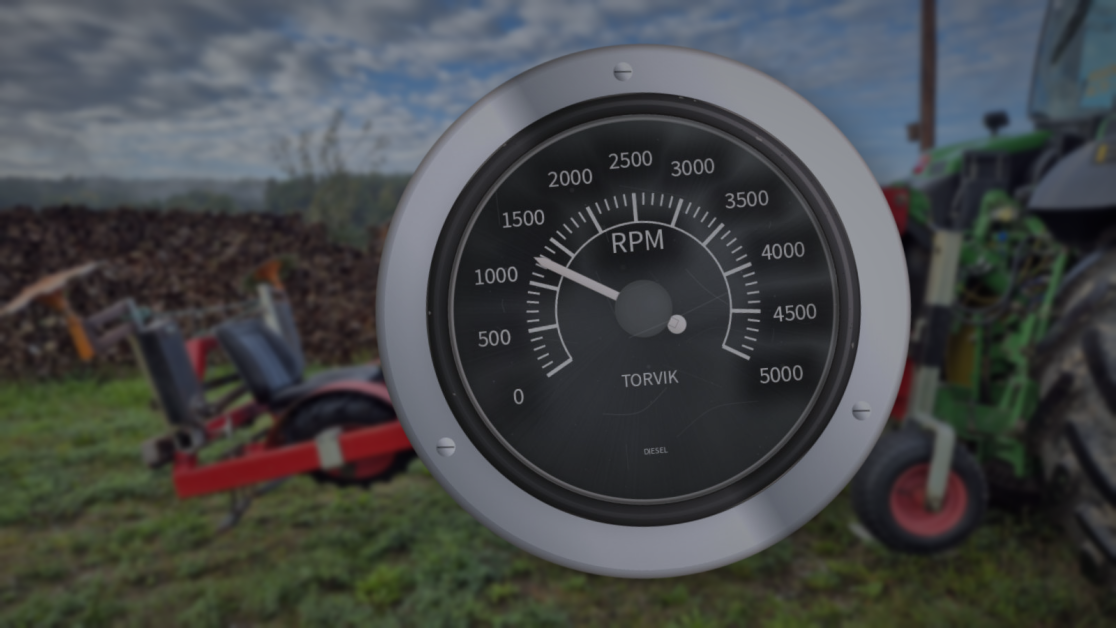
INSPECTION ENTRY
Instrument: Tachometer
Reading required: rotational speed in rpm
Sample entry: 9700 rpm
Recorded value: 1250 rpm
